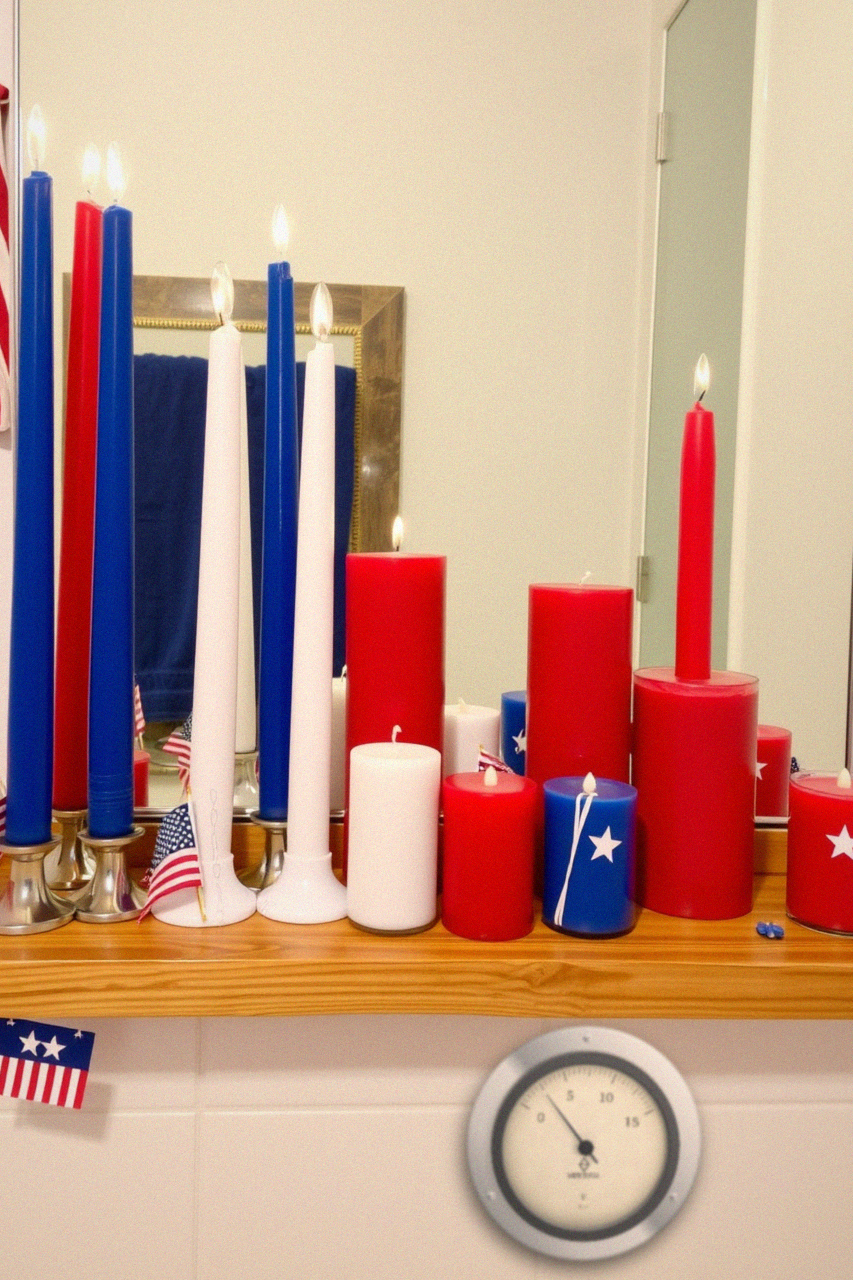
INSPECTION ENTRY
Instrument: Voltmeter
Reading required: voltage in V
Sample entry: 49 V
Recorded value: 2.5 V
